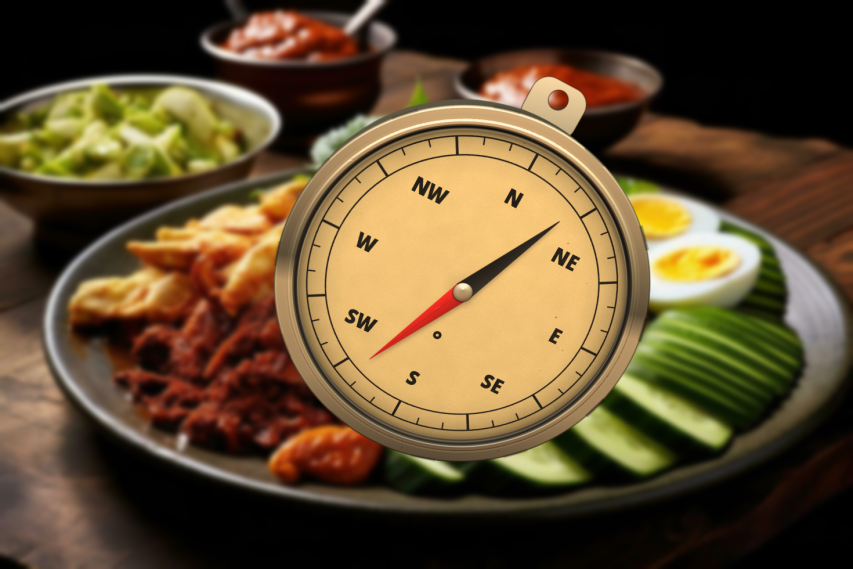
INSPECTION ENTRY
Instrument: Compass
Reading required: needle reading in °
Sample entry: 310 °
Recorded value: 205 °
